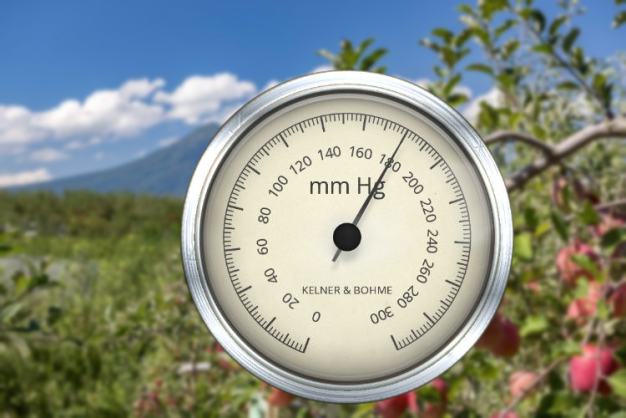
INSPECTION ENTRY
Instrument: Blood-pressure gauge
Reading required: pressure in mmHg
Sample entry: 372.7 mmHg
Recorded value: 180 mmHg
